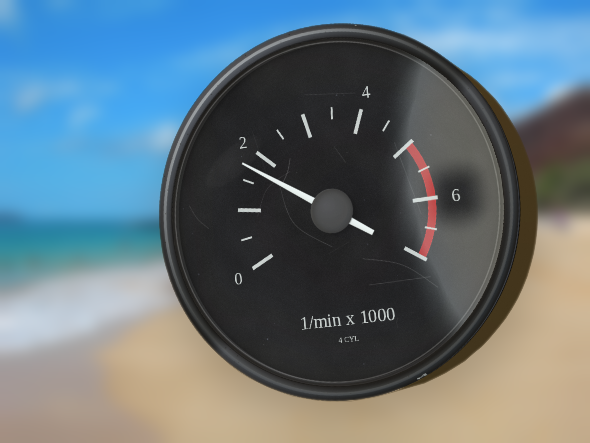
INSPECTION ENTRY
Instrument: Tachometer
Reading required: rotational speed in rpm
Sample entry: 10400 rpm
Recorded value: 1750 rpm
